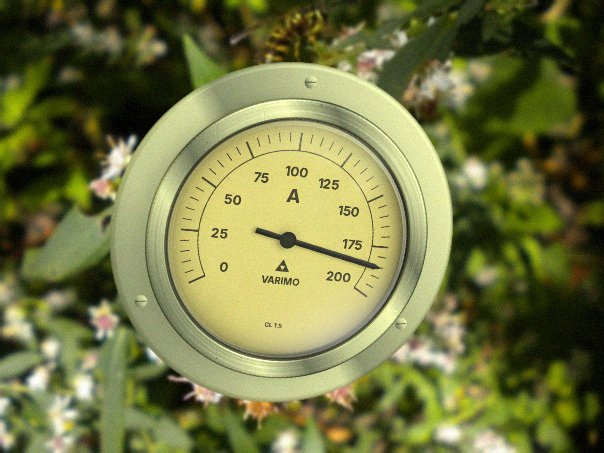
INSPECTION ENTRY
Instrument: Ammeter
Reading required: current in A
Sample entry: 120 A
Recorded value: 185 A
